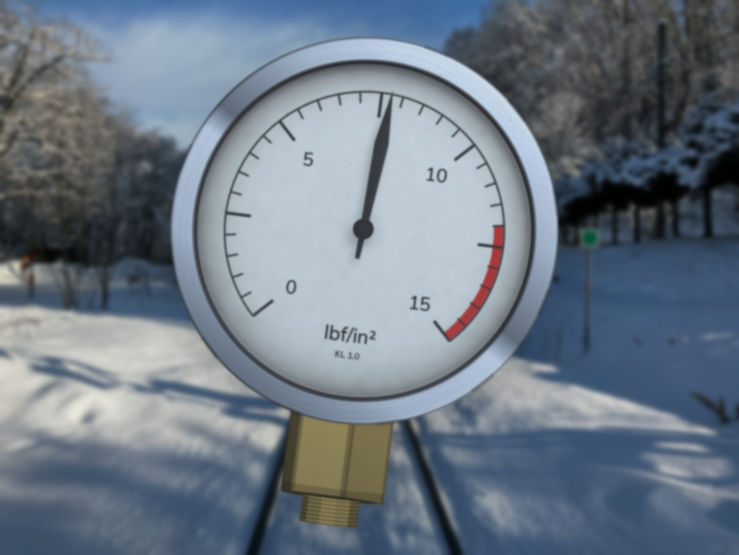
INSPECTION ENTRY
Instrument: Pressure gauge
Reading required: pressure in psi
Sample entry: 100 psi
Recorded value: 7.75 psi
